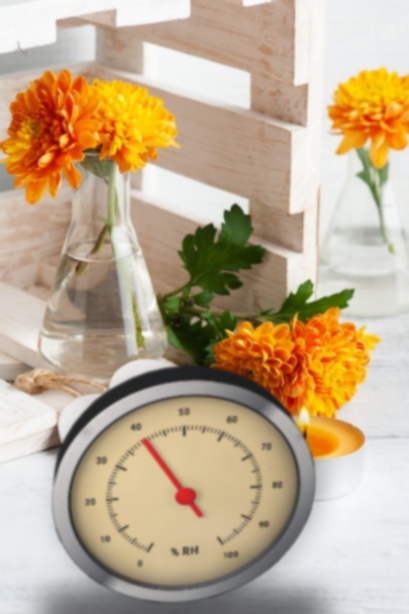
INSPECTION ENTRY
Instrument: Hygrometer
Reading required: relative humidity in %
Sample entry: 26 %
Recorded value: 40 %
